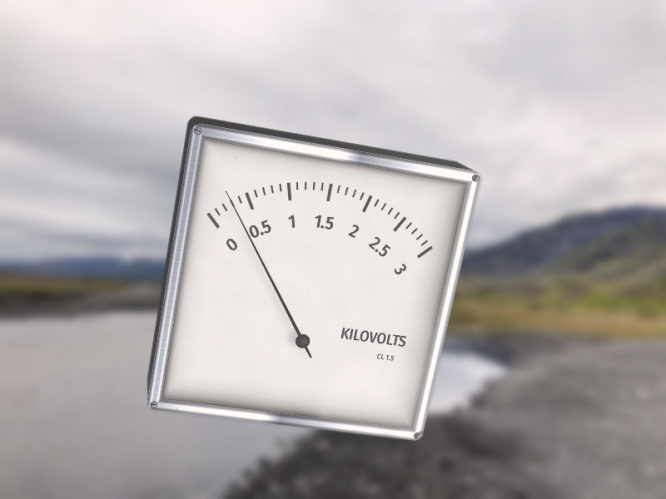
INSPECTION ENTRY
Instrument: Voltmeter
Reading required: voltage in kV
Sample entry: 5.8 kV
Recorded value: 0.3 kV
